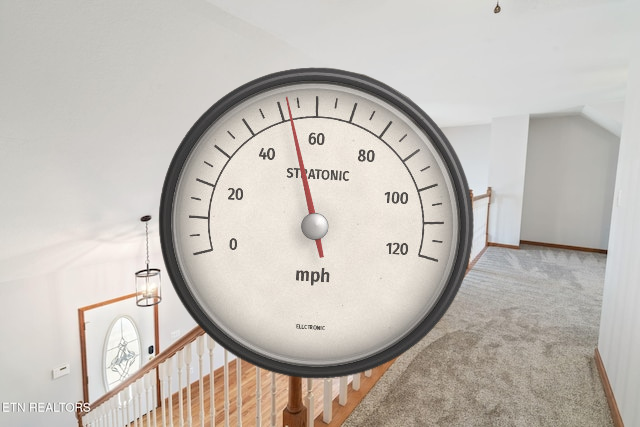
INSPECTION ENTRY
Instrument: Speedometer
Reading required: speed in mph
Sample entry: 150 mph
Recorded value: 52.5 mph
